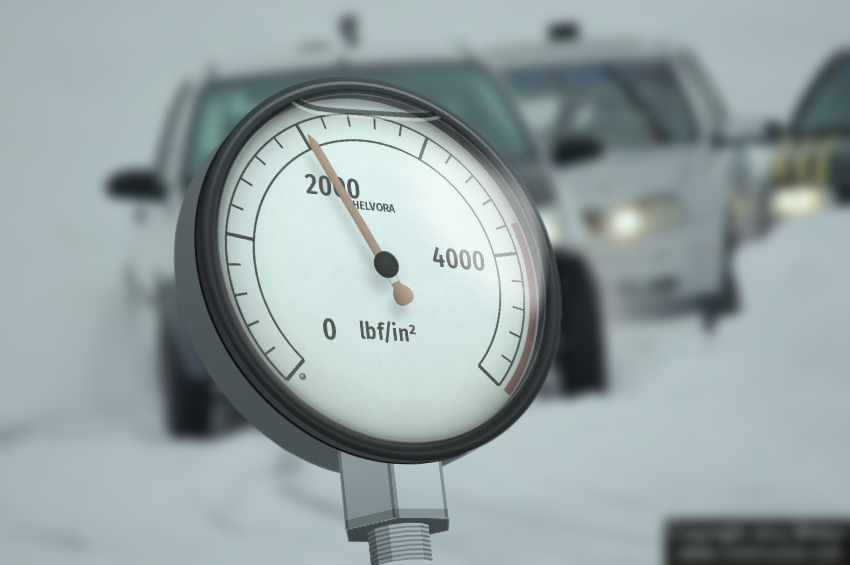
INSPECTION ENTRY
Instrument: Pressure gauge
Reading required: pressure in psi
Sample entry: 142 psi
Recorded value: 2000 psi
